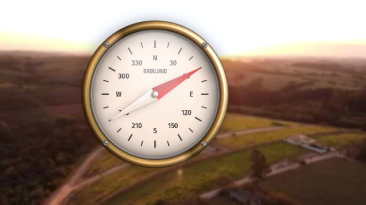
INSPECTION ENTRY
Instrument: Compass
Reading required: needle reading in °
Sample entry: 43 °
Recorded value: 60 °
